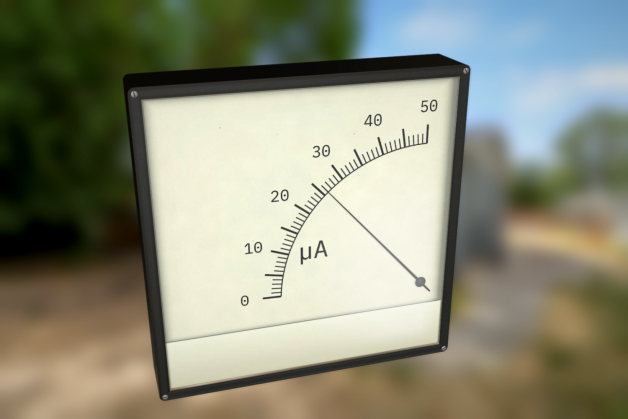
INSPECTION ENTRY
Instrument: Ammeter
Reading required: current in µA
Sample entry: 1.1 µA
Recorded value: 26 µA
